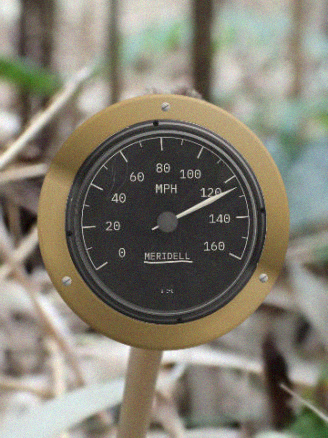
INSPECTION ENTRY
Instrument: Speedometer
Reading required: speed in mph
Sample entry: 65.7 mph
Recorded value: 125 mph
